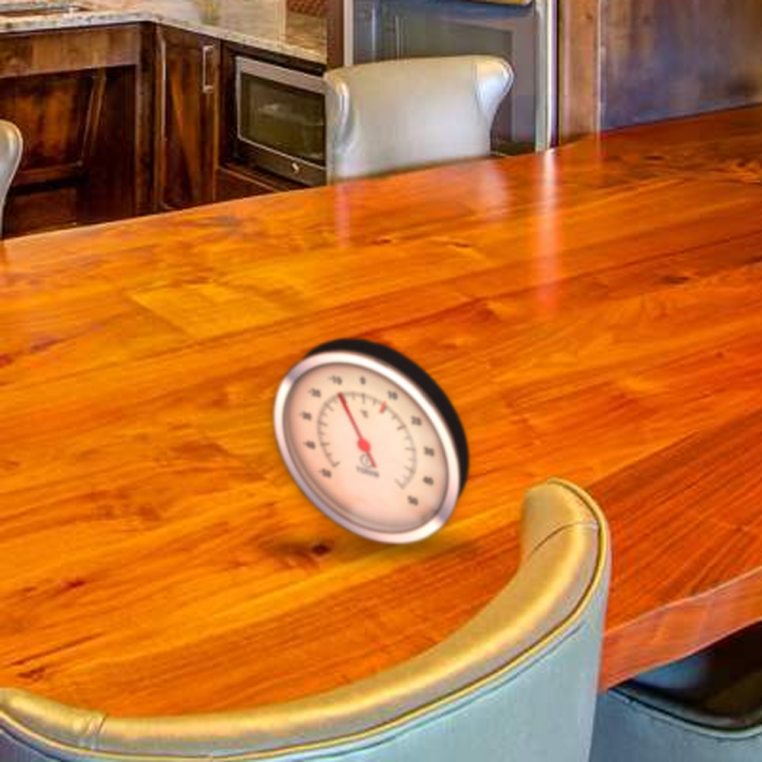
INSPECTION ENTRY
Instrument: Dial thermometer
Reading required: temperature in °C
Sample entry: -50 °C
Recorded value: -10 °C
